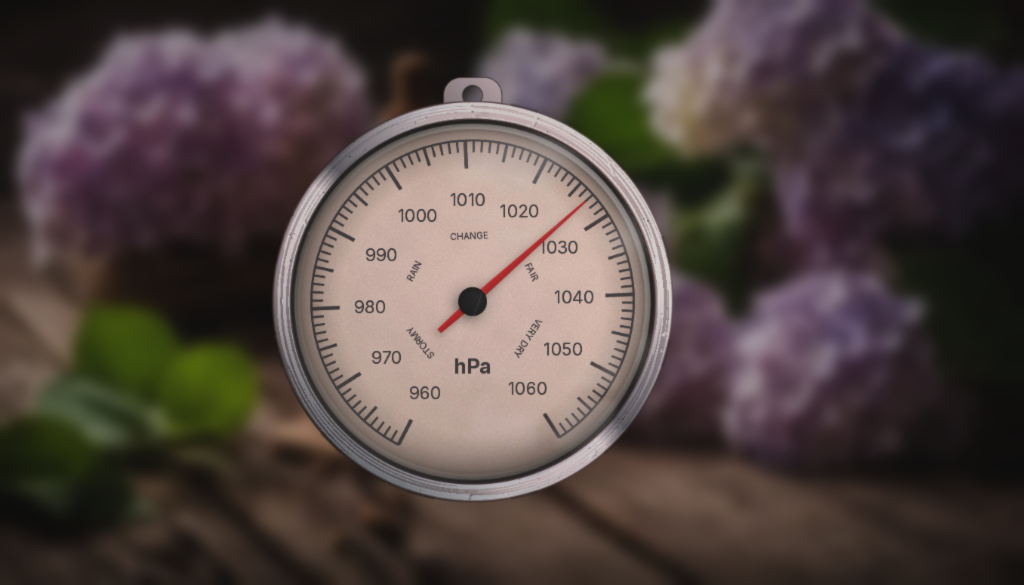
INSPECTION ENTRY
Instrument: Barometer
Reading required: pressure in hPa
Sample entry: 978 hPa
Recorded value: 1027 hPa
